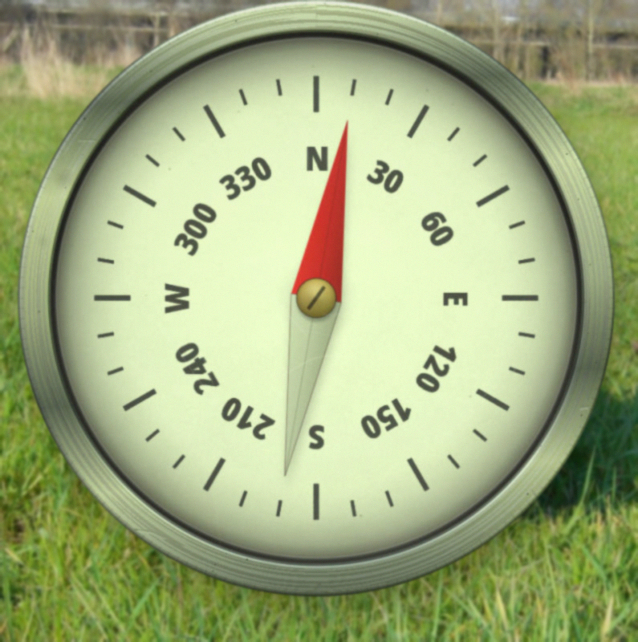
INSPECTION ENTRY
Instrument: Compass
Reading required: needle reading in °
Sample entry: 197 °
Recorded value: 10 °
